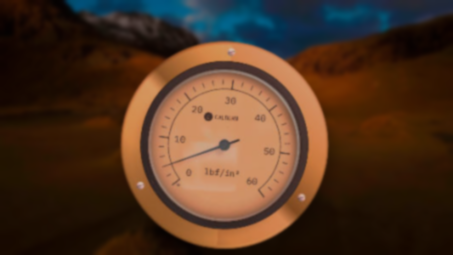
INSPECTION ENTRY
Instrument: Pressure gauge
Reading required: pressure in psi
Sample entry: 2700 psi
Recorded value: 4 psi
